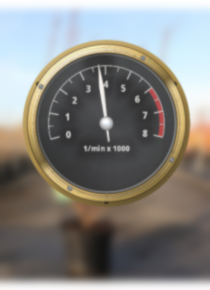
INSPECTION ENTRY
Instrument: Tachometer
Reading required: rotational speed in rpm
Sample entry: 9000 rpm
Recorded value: 3750 rpm
